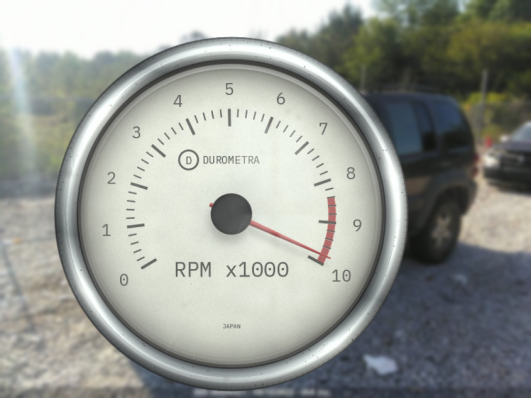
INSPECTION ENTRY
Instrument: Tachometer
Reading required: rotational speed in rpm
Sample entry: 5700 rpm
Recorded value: 9800 rpm
